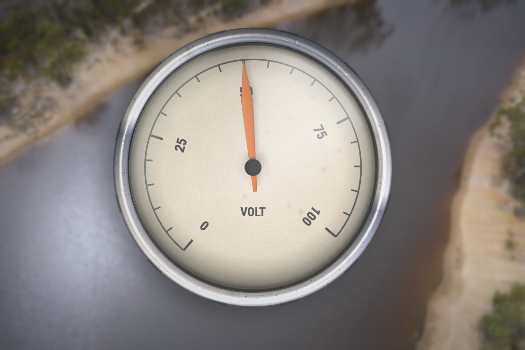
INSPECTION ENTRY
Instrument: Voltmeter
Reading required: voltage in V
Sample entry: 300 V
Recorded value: 50 V
